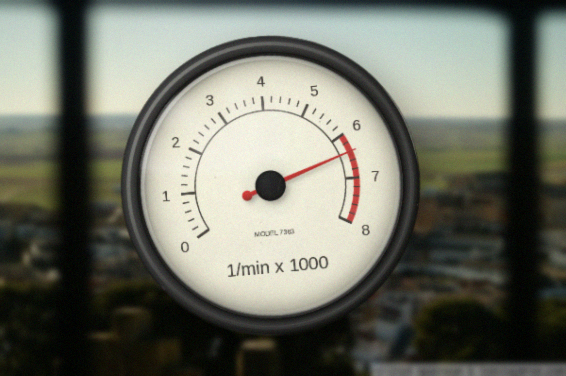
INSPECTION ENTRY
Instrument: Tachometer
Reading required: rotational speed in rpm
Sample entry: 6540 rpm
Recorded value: 6400 rpm
